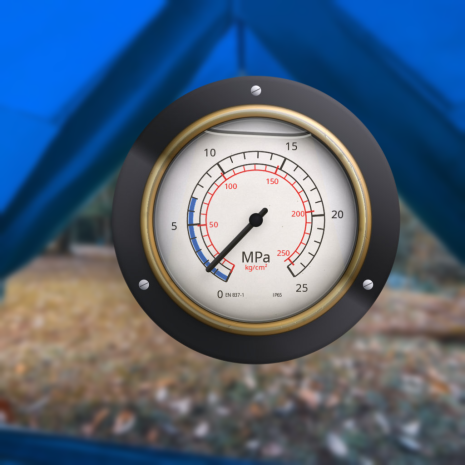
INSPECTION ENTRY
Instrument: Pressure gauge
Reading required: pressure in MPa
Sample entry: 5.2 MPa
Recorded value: 1.5 MPa
